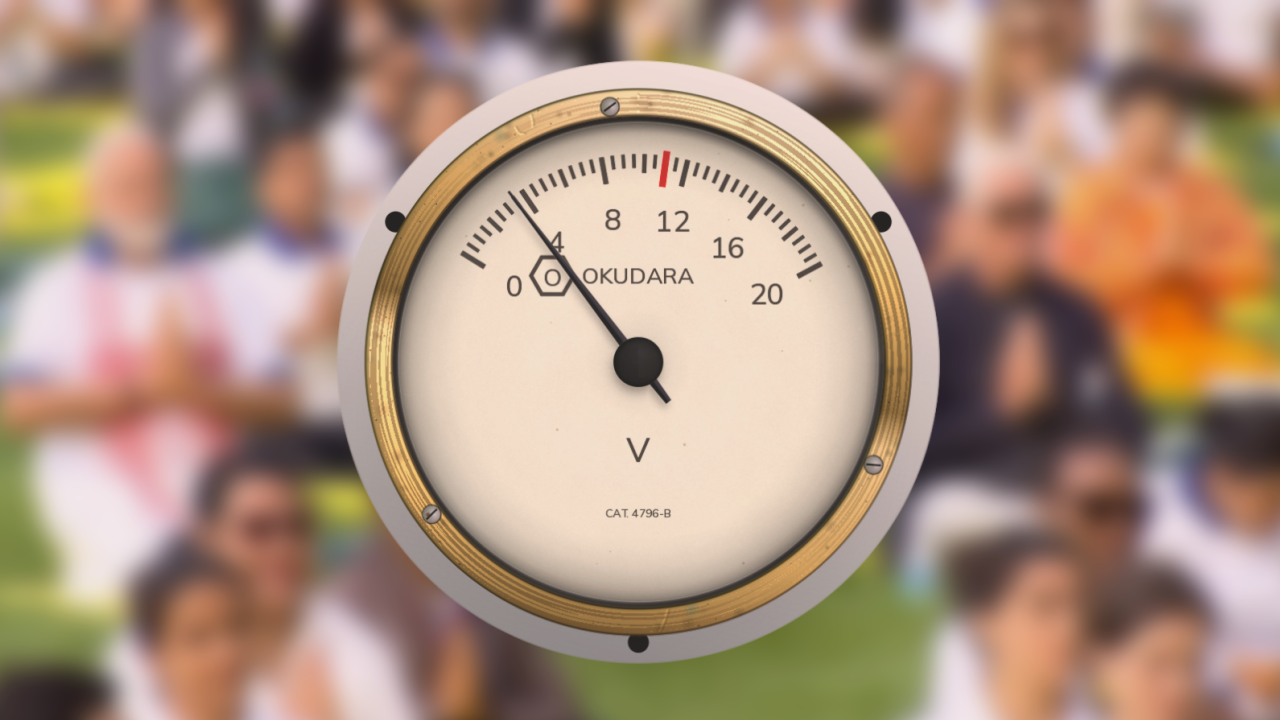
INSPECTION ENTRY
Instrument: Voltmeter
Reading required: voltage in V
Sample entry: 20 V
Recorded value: 3.5 V
